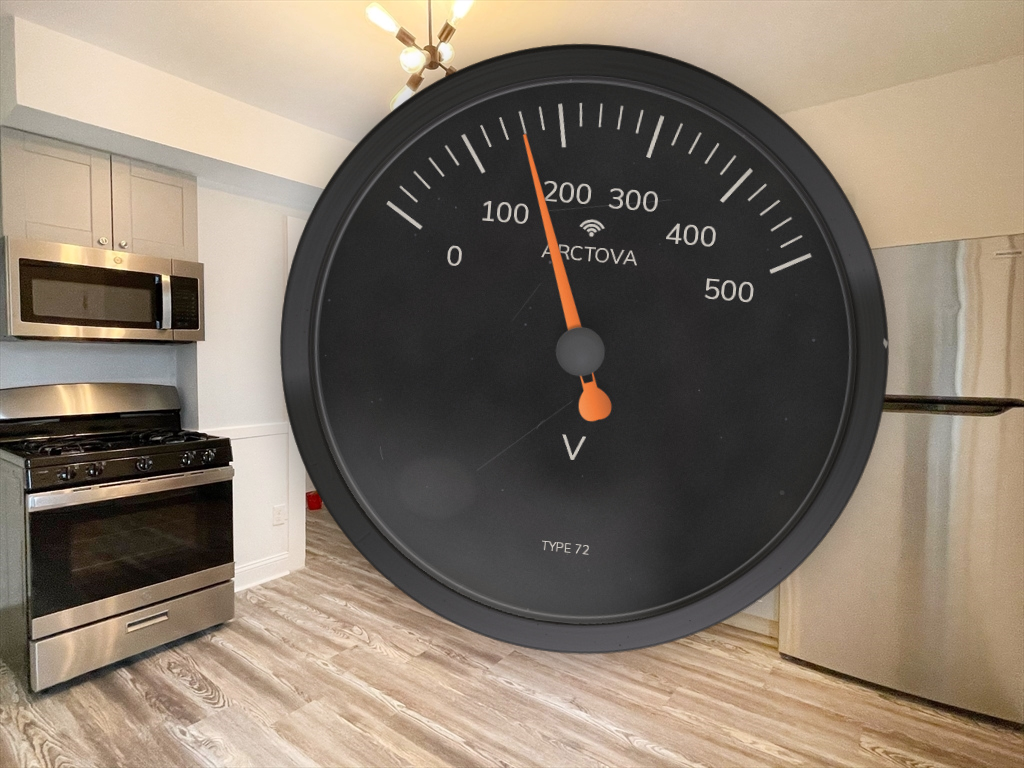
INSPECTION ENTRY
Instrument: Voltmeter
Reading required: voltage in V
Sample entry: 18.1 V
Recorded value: 160 V
